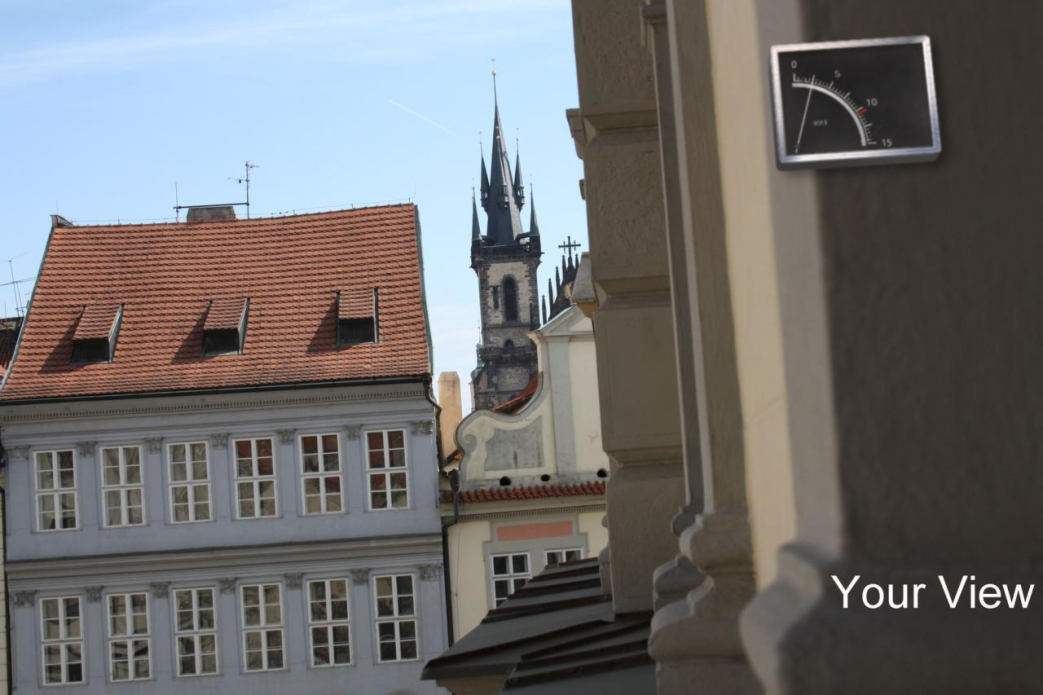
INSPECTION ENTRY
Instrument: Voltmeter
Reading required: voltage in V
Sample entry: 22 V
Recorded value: 2.5 V
